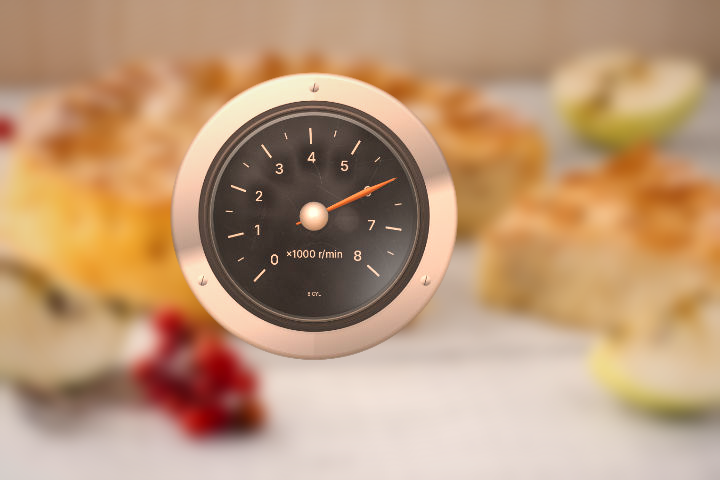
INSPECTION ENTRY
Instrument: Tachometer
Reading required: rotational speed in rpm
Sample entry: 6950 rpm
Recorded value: 6000 rpm
